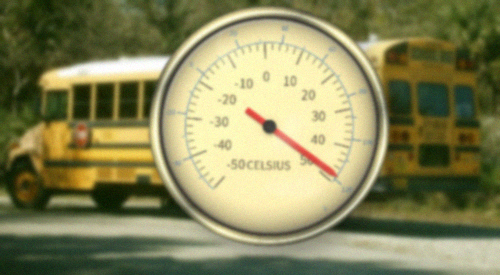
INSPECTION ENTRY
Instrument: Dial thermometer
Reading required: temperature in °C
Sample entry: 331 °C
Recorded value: 48 °C
